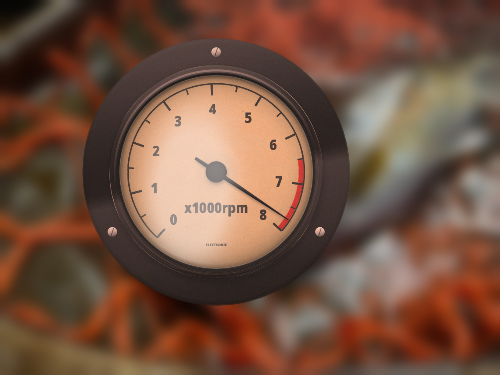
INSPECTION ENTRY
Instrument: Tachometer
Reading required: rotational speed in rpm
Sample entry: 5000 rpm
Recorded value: 7750 rpm
